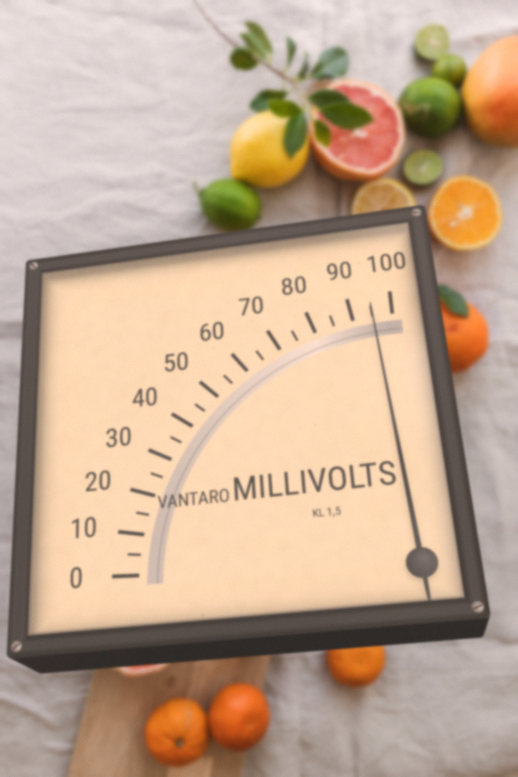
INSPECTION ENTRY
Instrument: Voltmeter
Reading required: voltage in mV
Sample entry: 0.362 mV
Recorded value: 95 mV
